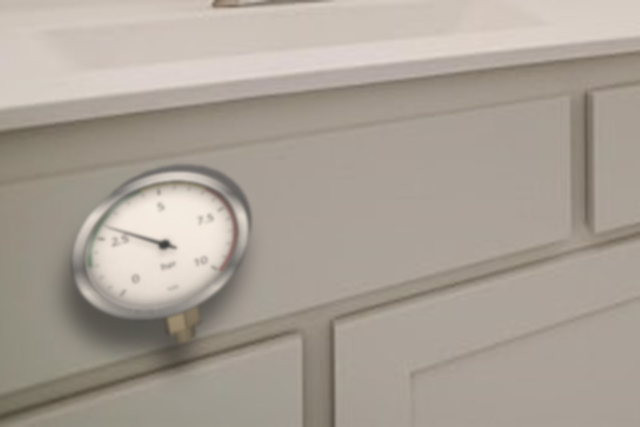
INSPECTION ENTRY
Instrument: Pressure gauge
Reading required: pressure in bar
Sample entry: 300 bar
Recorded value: 3 bar
